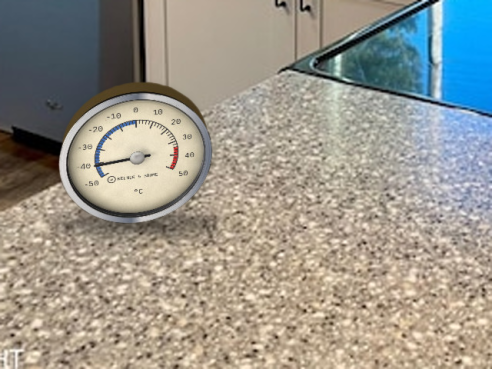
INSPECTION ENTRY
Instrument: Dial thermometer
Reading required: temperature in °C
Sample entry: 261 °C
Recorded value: -40 °C
